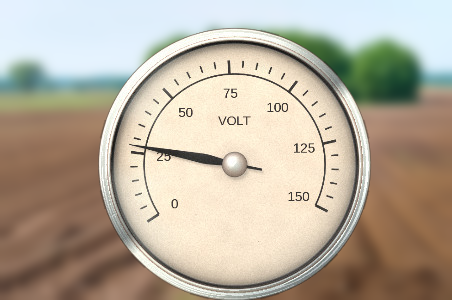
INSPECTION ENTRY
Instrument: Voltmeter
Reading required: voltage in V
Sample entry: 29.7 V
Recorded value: 27.5 V
